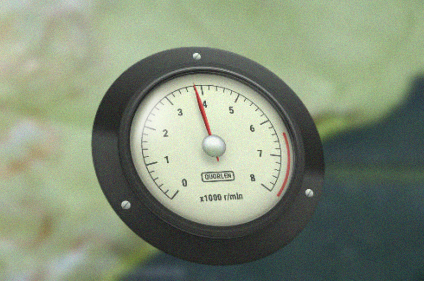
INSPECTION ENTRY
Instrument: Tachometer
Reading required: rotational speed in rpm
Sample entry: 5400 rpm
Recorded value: 3800 rpm
